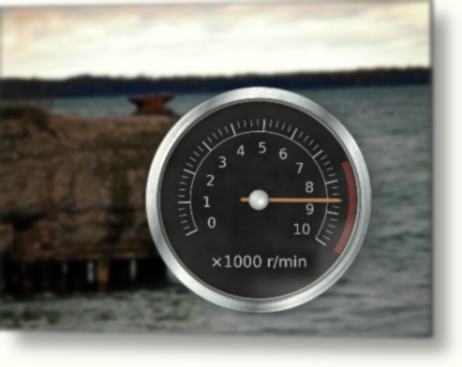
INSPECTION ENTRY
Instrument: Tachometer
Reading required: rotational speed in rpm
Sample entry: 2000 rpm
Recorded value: 8600 rpm
